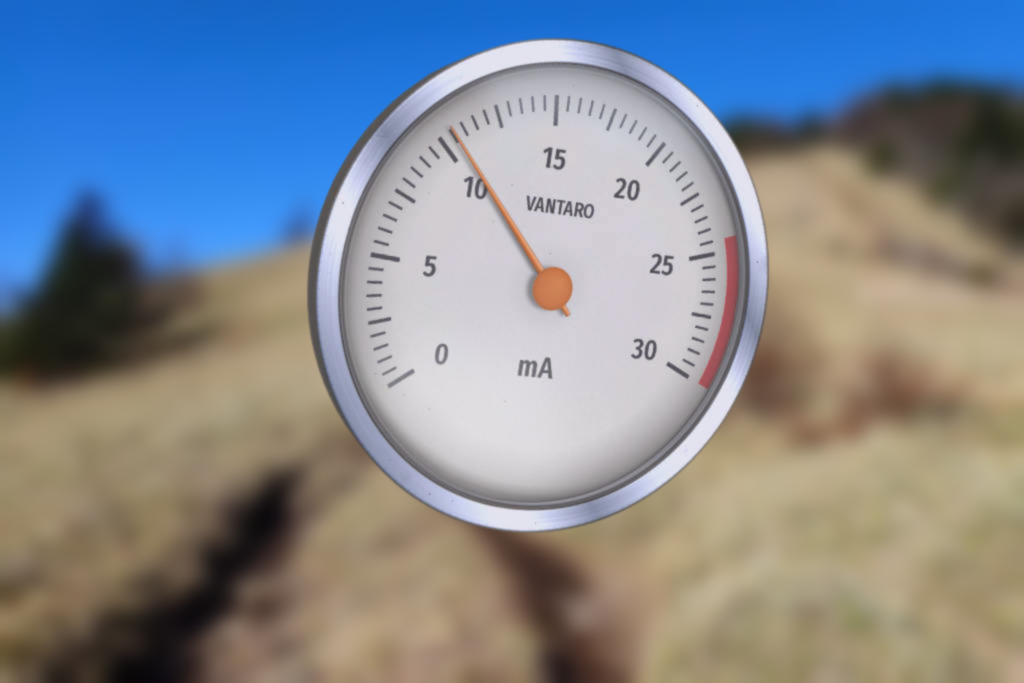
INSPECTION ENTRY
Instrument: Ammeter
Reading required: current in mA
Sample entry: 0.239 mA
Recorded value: 10.5 mA
